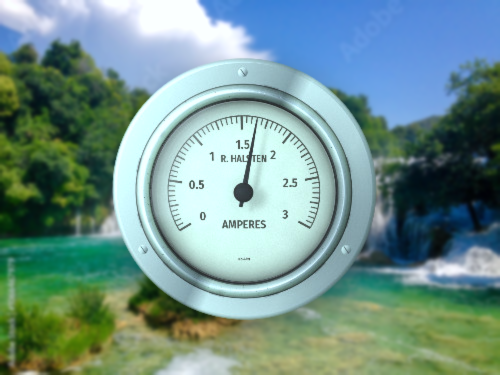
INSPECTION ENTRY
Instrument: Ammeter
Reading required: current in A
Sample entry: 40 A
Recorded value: 1.65 A
